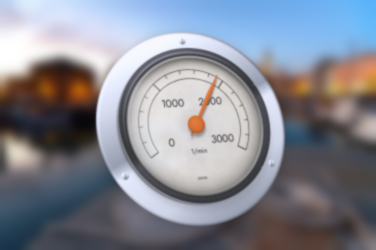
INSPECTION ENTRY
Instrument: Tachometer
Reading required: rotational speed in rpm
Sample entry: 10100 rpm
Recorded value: 1900 rpm
